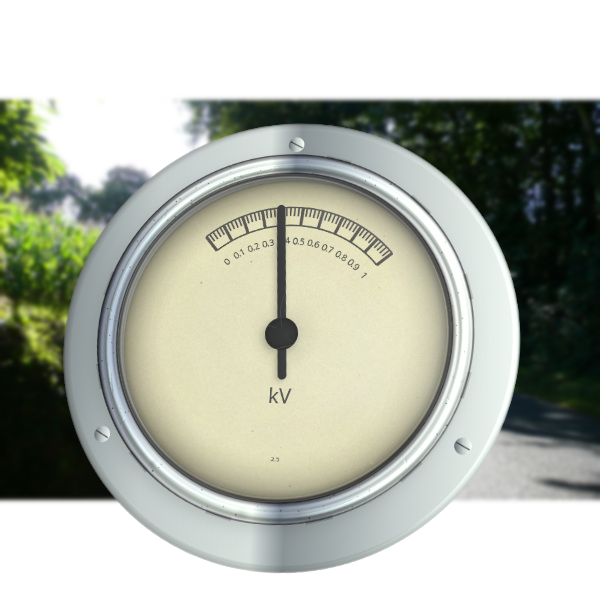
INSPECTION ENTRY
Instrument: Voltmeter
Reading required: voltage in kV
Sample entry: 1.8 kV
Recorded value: 0.4 kV
